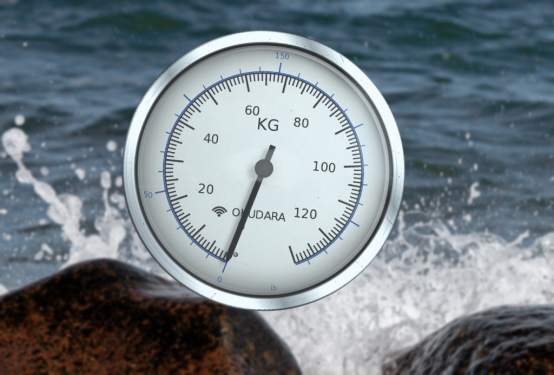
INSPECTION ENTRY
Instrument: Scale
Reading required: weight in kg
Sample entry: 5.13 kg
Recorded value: 0 kg
